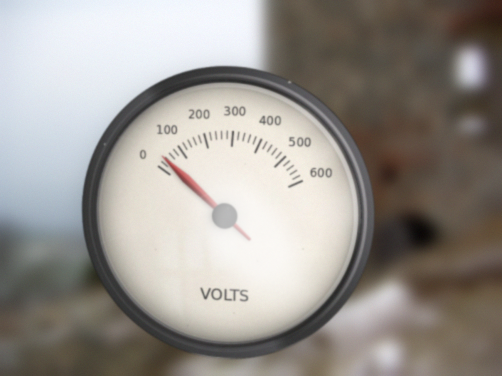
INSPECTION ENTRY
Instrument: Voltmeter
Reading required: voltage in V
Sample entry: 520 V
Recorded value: 40 V
